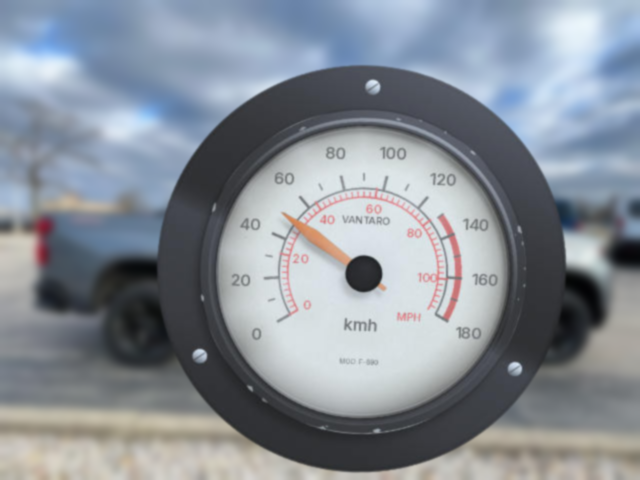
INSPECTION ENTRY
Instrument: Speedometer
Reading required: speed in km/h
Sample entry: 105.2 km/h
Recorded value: 50 km/h
